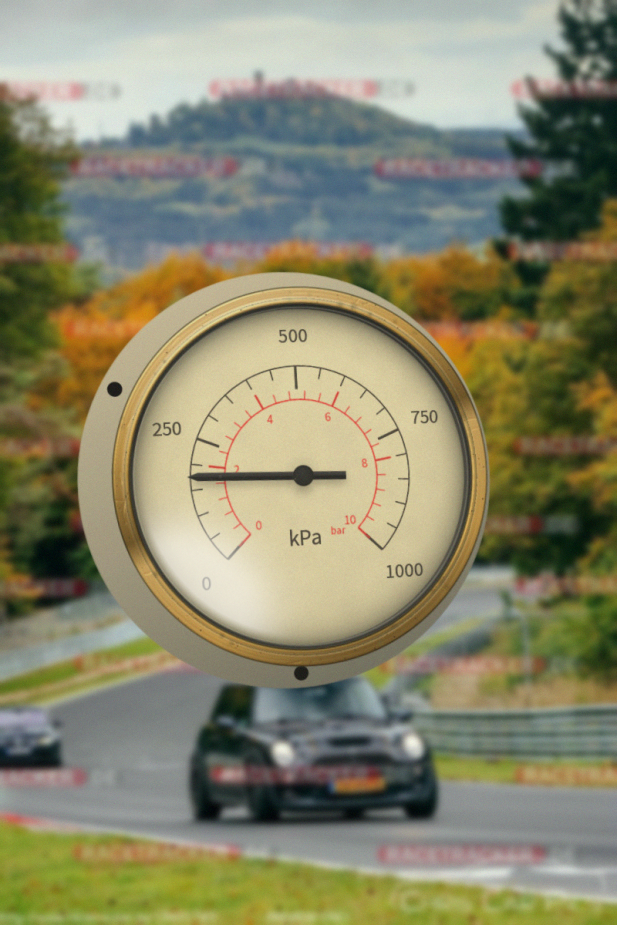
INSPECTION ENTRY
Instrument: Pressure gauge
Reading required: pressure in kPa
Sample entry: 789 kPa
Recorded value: 175 kPa
